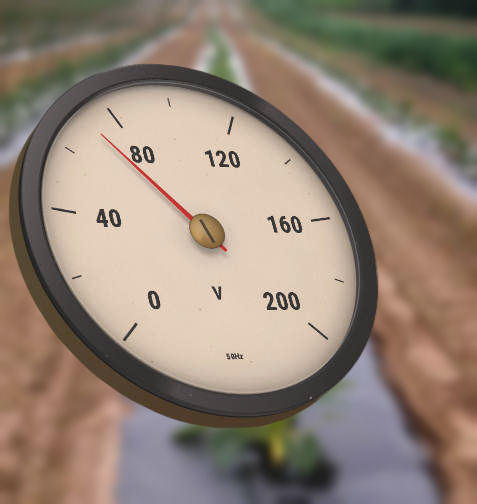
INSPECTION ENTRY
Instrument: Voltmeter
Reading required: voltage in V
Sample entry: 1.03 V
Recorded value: 70 V
